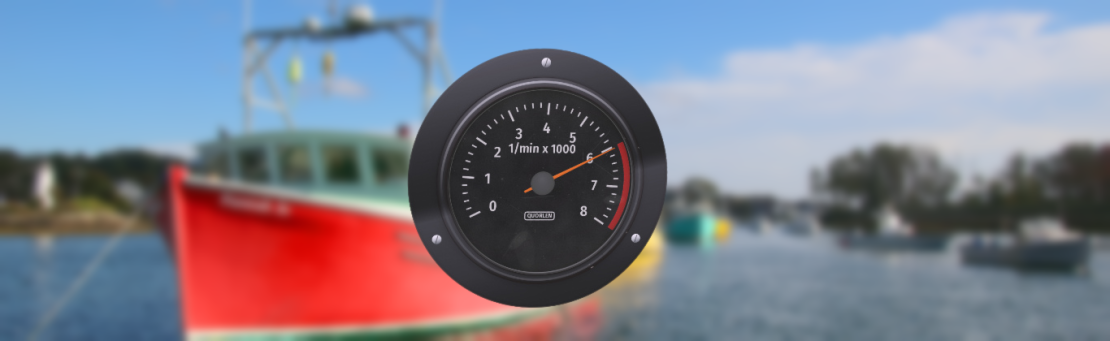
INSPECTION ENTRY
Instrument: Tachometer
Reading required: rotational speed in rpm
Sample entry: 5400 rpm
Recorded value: 6000 rpm
